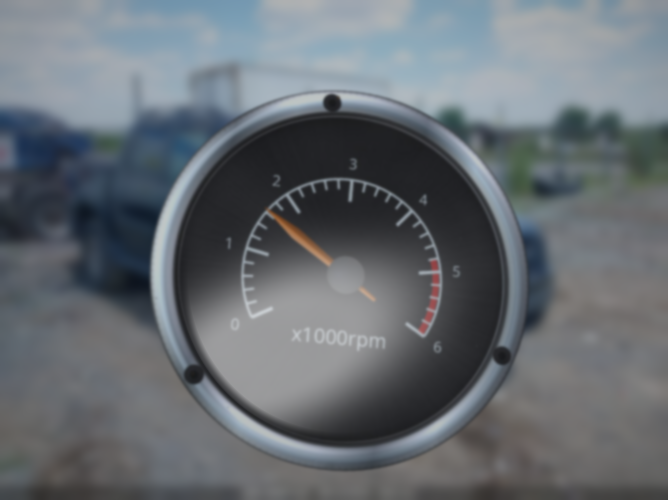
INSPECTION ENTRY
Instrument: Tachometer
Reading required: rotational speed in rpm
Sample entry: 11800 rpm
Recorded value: 1600 rpm
